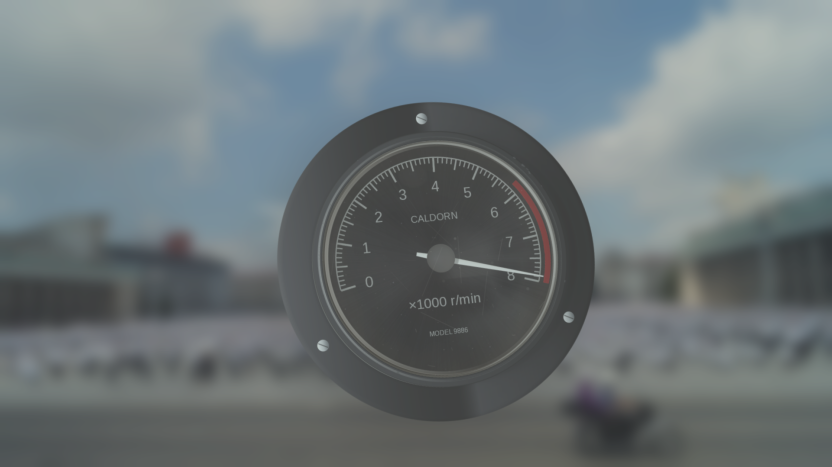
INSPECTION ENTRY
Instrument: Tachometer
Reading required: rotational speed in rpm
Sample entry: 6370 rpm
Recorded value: 7900 rpm
